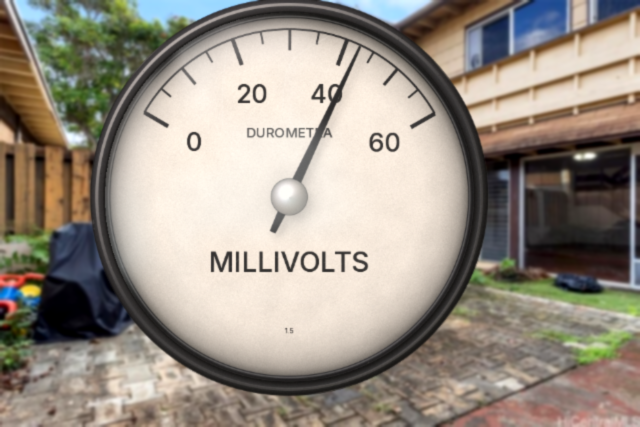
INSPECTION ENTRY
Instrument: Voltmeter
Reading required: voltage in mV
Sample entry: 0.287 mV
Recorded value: 42.5 mV
